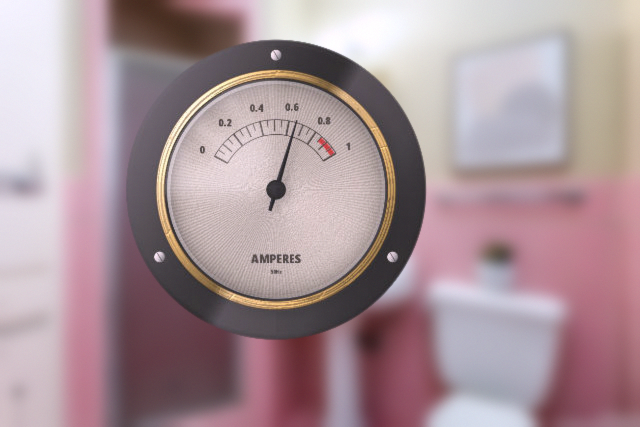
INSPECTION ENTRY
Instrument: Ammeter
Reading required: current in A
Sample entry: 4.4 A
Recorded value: 0.65 A
